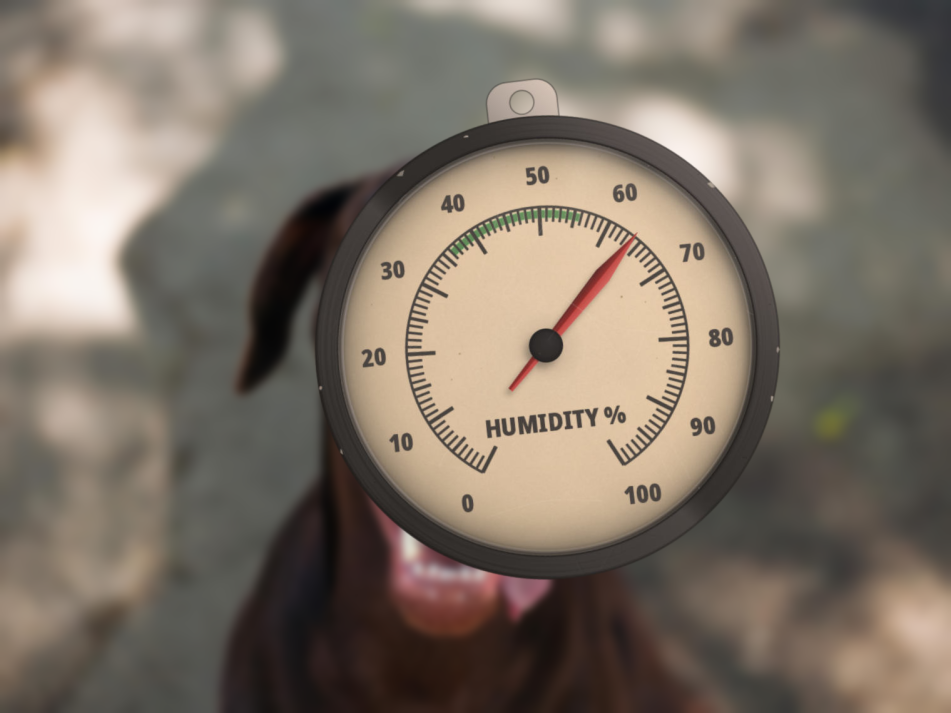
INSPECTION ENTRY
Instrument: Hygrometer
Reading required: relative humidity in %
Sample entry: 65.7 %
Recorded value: 64 %
